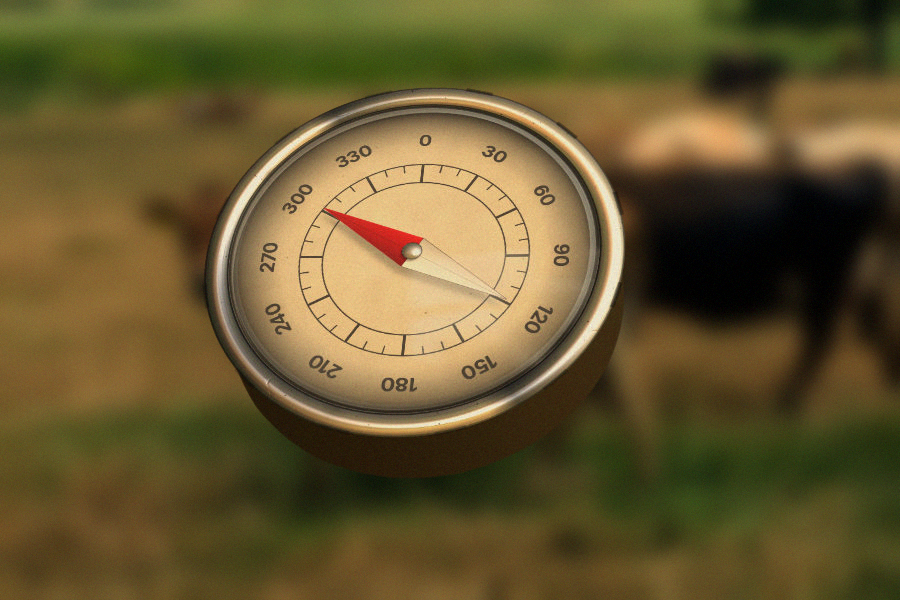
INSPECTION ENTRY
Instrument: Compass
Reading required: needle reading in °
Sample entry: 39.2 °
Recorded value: 300 °
